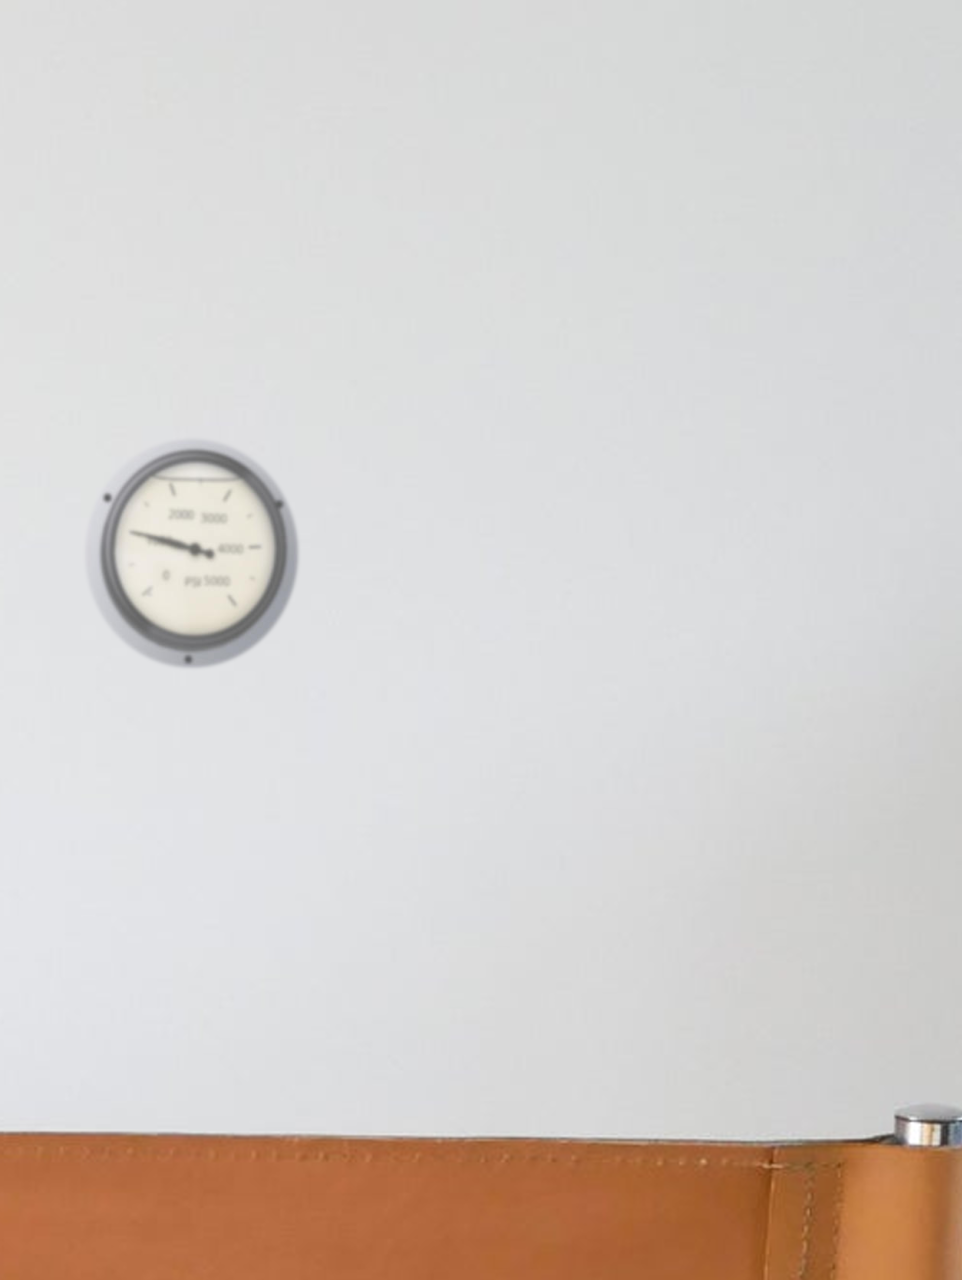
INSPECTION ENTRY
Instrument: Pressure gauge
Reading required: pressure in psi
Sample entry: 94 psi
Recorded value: 1000 psi
